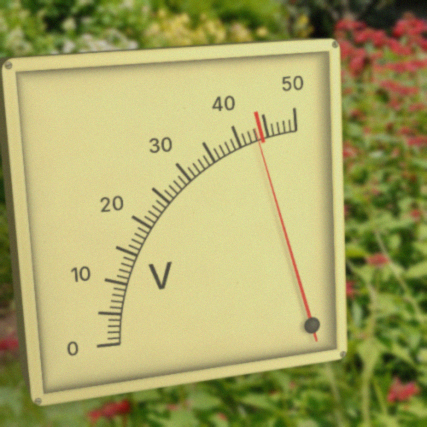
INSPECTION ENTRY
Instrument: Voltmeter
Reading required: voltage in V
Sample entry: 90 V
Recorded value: 43 V
